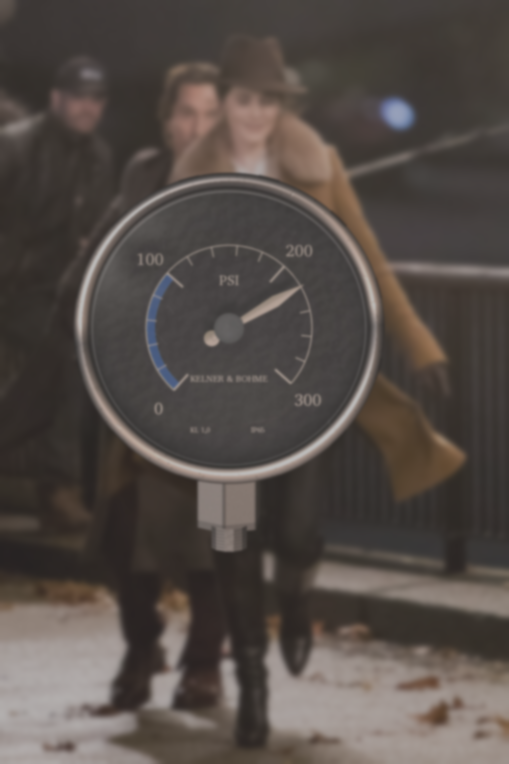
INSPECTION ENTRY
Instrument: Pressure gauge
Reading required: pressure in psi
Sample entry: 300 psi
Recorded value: 220 psi
